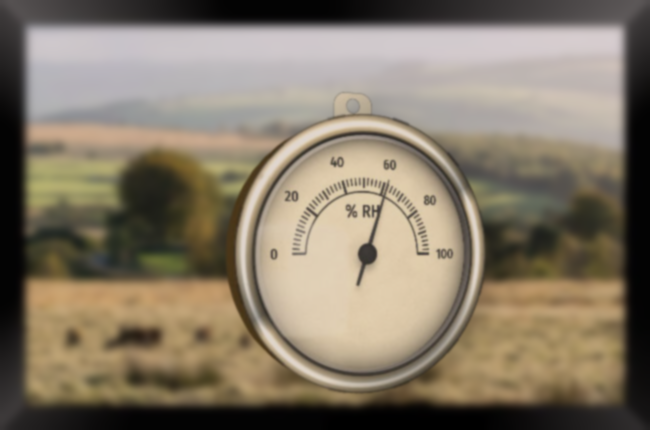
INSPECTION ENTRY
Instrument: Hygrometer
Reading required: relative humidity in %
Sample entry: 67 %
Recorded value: 60 %
